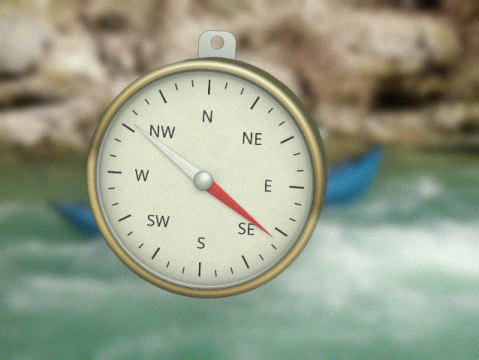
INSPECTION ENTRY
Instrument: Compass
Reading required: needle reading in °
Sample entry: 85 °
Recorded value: 125 °
